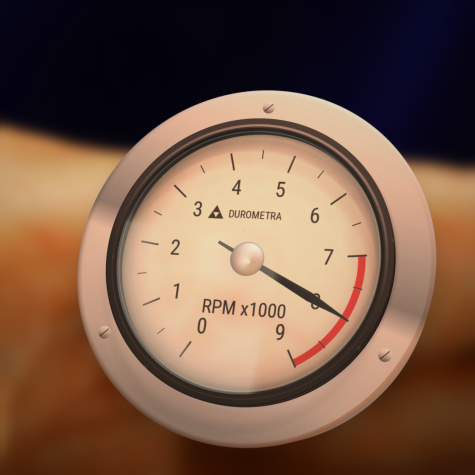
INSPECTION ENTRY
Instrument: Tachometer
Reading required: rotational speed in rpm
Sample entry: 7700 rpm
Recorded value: 8000 rpm
